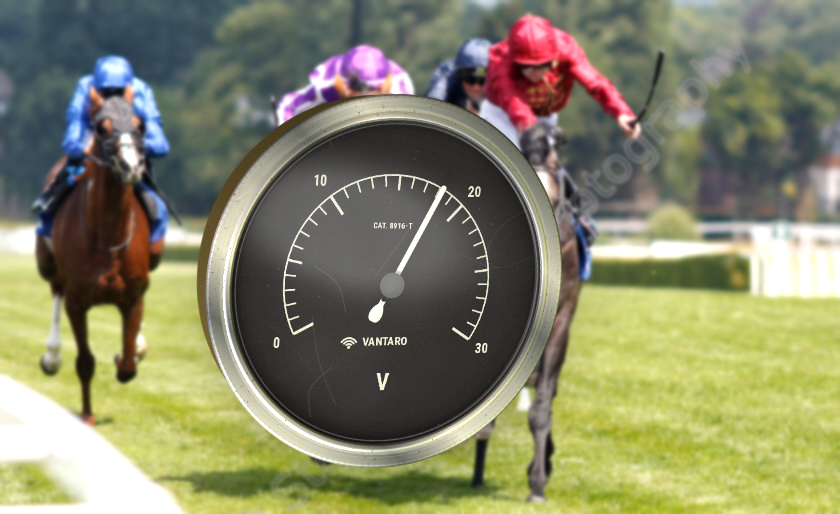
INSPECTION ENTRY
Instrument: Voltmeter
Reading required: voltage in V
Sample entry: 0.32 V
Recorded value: 18 V
